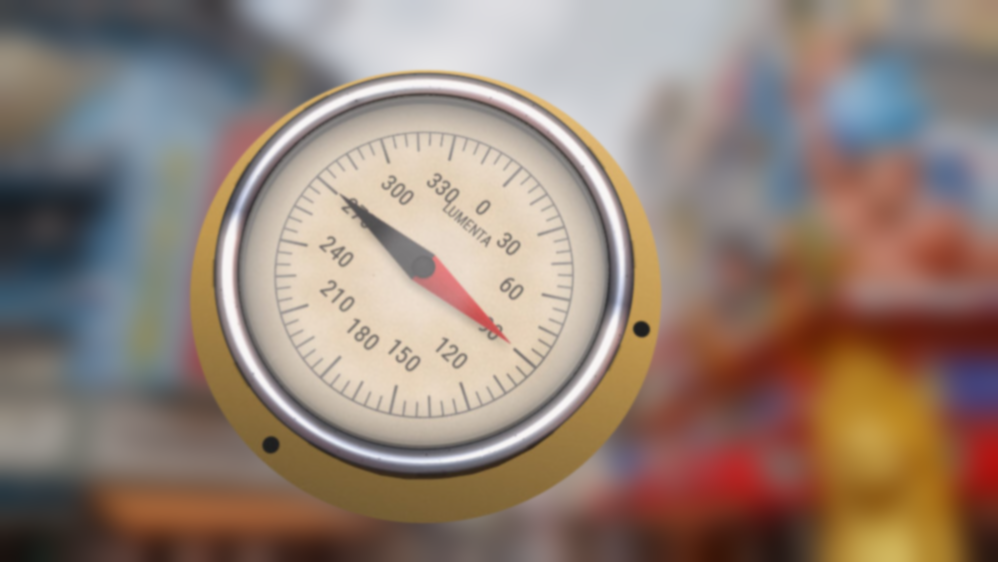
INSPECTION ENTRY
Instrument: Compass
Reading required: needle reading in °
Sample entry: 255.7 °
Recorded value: 90 °
